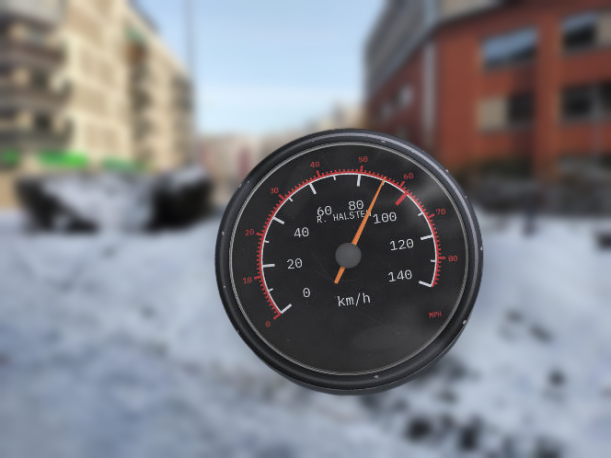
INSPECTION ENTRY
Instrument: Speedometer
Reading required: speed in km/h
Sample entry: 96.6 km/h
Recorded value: 90 km/h
